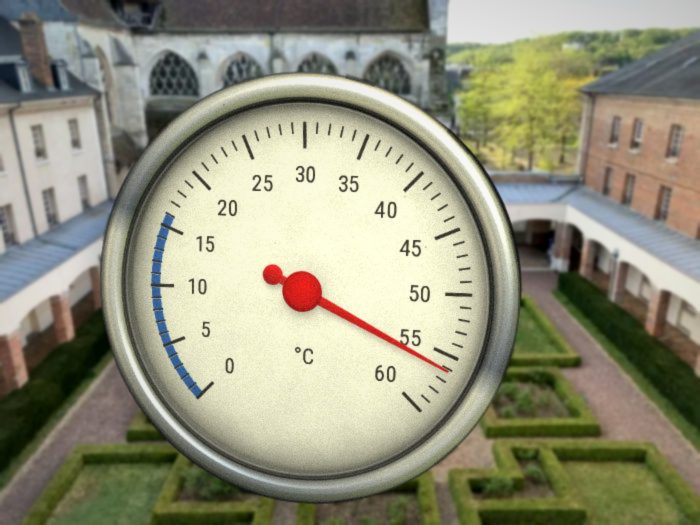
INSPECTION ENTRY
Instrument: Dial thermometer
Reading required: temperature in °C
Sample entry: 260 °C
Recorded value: 56 °C
